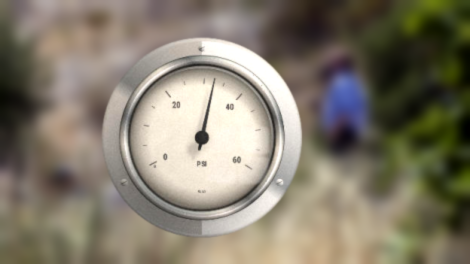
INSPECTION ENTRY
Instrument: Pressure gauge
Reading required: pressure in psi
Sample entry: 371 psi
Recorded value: 32.5 psi
